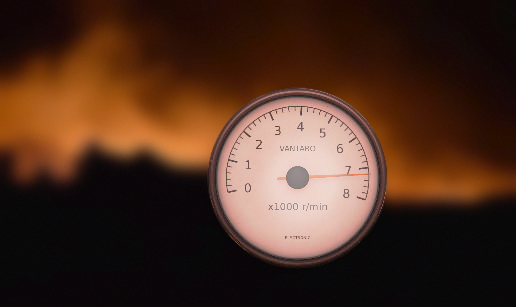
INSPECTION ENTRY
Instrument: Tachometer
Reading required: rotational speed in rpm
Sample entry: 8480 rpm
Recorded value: 7200 rpm
